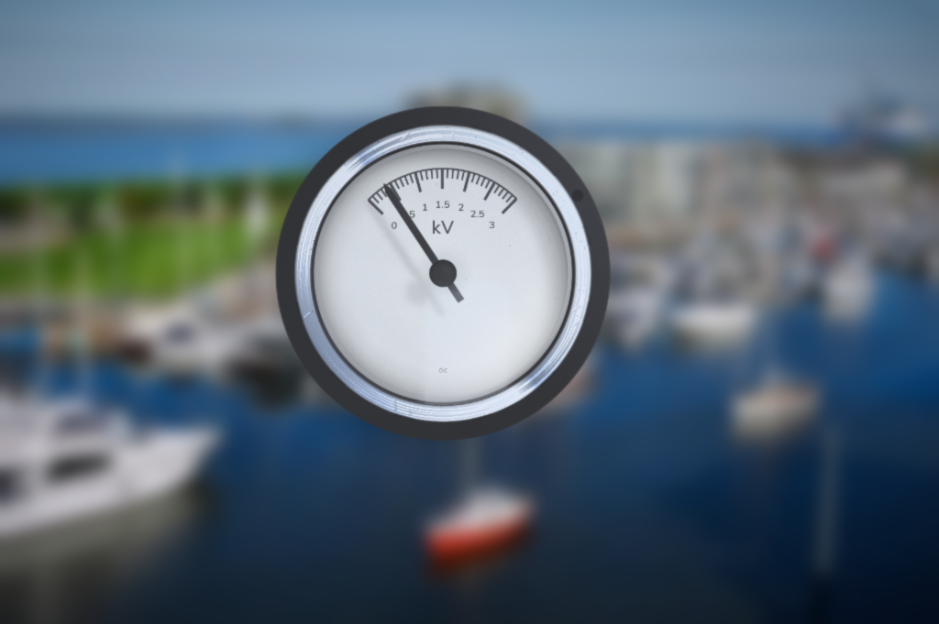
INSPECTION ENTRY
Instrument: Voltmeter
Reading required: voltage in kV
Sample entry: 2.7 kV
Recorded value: 0.4 kV
